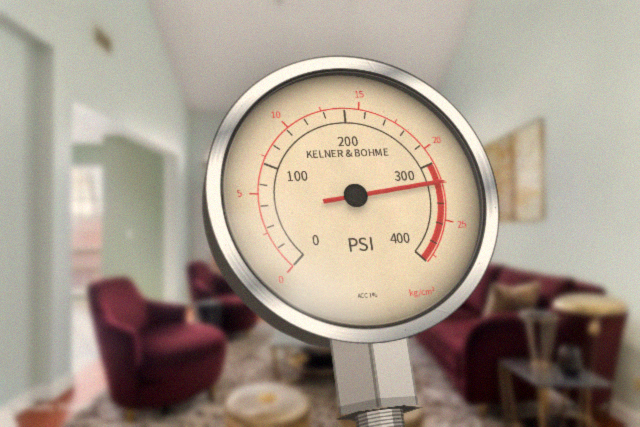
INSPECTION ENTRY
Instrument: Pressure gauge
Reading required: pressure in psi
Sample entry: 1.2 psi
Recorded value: 320 psi
